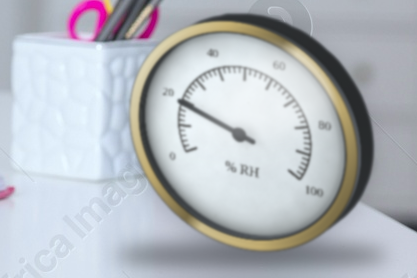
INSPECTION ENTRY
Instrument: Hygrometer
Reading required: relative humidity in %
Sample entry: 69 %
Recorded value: 20 %
